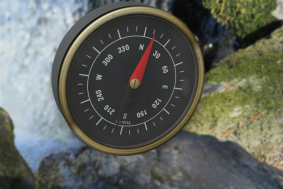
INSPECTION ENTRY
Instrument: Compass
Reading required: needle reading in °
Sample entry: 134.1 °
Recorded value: 10 °
